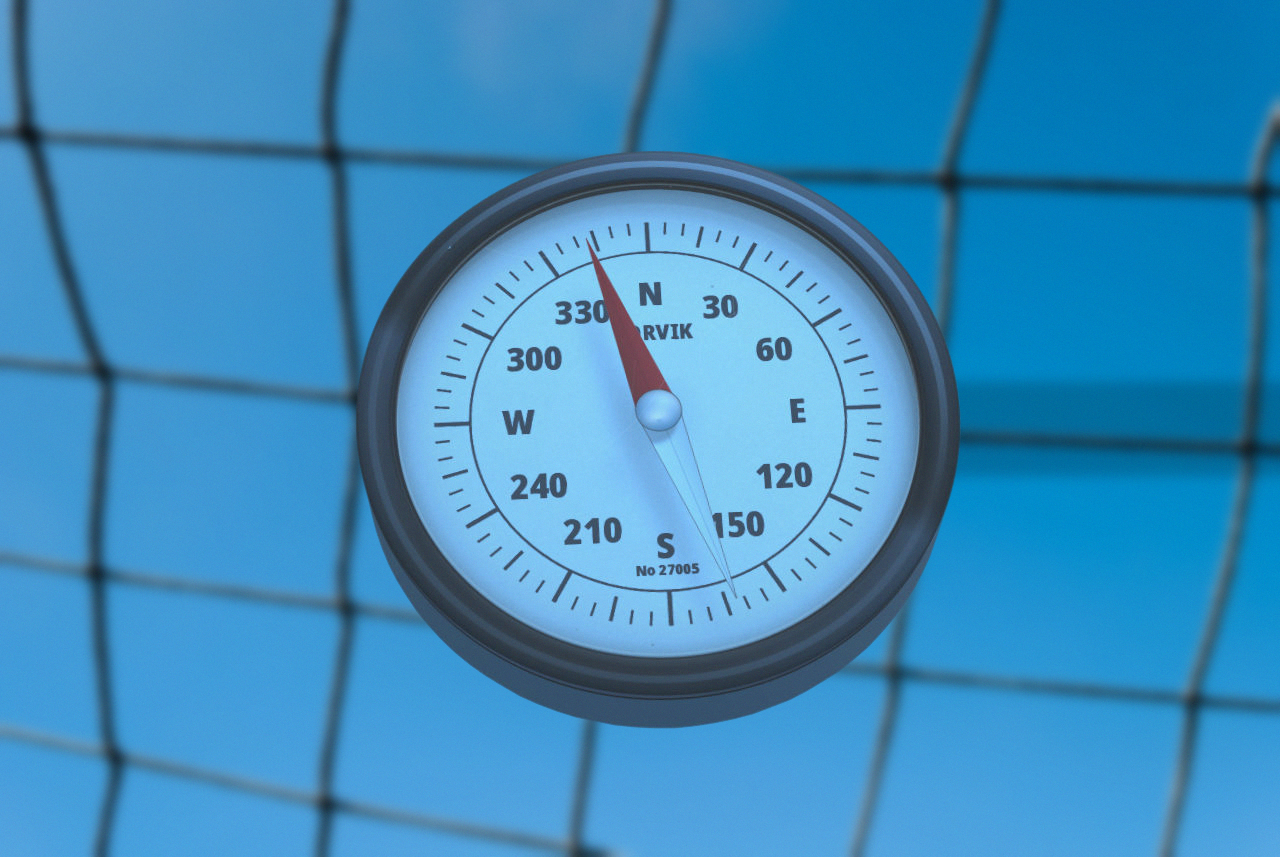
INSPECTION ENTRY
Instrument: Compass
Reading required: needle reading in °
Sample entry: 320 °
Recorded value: 342.5 °
